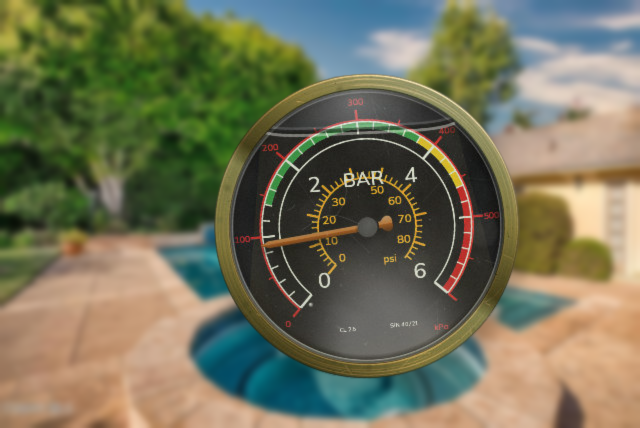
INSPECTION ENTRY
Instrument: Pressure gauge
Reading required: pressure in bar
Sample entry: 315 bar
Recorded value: 0.9 bar
